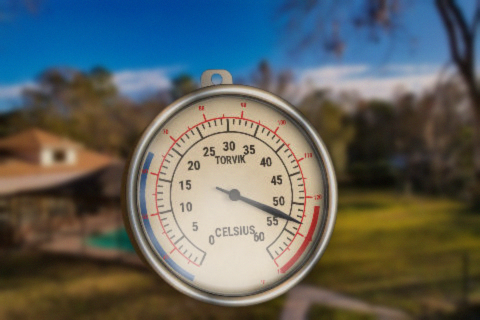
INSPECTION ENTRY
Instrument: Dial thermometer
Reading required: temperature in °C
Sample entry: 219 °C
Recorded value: 53 °C
